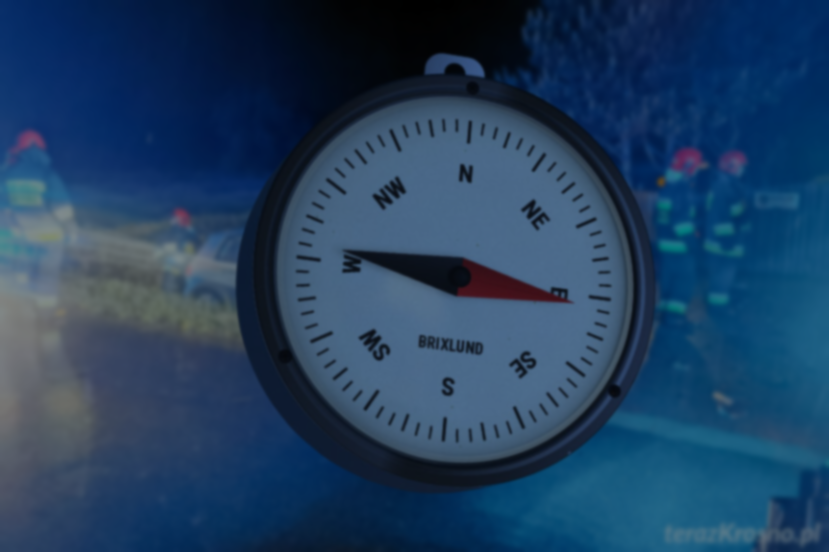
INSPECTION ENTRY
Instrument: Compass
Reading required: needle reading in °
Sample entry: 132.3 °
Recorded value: 95 °
